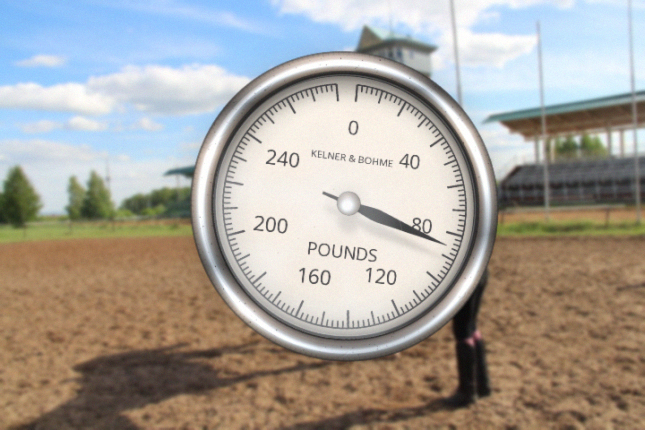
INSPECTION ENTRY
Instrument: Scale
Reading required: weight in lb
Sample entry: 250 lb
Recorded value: 86 lb
